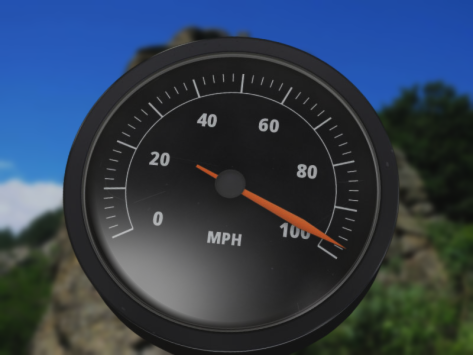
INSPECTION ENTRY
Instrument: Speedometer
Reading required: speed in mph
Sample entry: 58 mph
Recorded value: 98 mph
